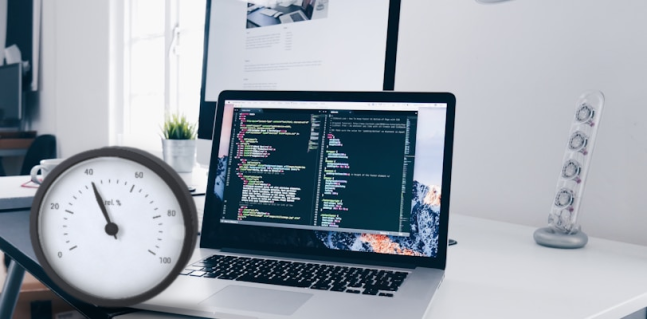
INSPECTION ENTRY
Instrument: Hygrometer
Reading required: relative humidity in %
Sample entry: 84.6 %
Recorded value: 40 %
